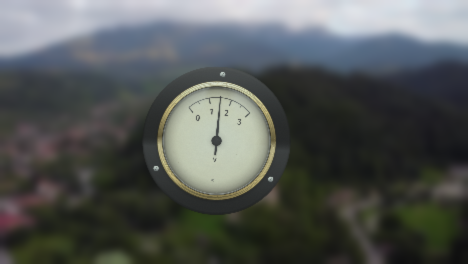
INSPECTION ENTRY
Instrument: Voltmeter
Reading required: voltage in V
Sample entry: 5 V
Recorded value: 1.5 V
